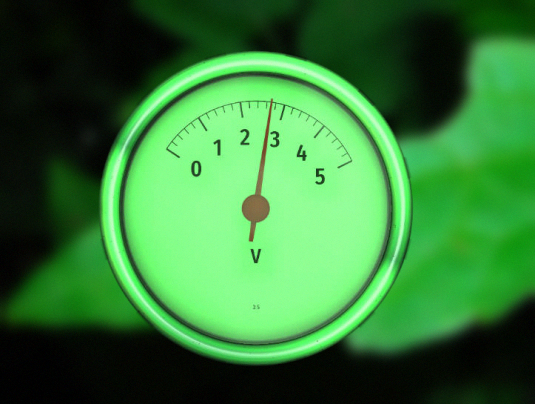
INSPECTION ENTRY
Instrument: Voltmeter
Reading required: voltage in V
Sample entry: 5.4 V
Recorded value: 2.7 V
